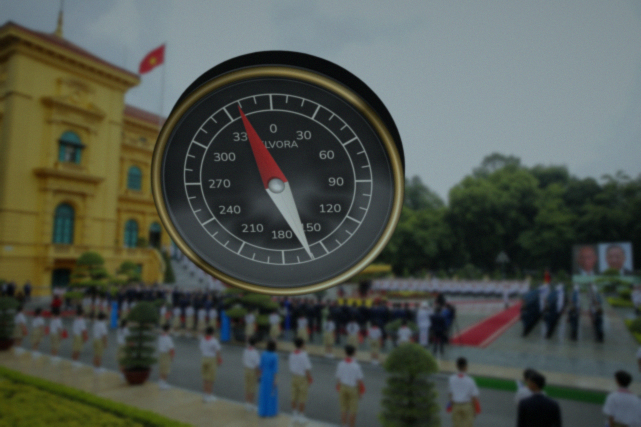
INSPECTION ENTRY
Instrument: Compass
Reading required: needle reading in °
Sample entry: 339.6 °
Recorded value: 340 °
